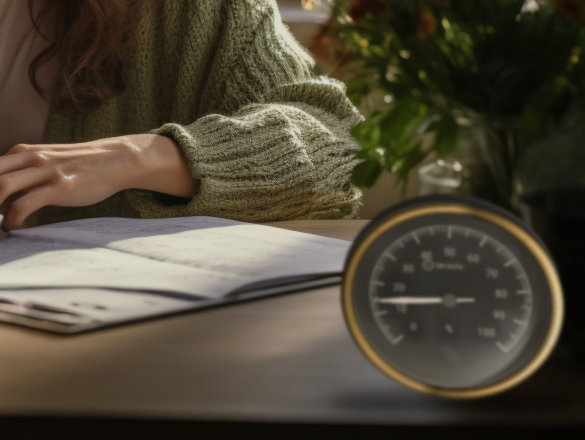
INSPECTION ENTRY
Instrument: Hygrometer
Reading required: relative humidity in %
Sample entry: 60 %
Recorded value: 15 %
